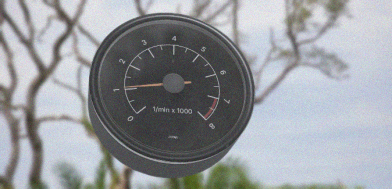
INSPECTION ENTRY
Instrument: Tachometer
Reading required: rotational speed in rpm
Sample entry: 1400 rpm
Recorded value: 1000 rpm
